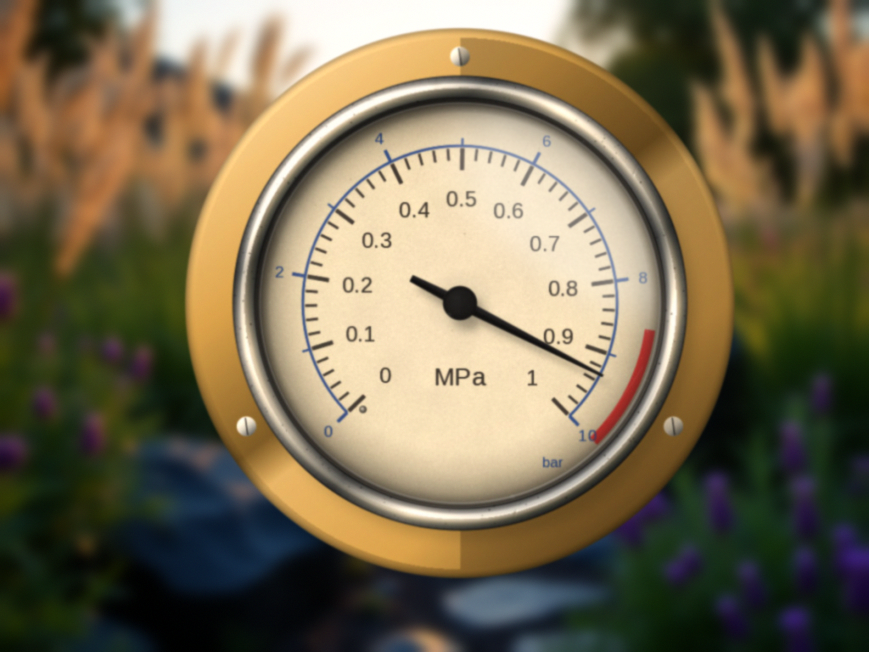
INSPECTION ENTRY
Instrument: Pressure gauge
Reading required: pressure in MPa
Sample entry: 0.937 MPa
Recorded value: 0.93 MPa
